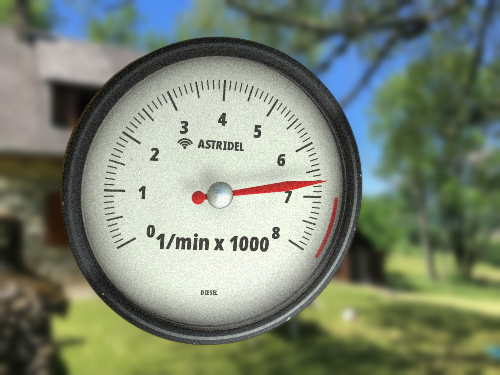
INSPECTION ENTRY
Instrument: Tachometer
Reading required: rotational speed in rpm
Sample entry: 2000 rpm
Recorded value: 6700 rpm
